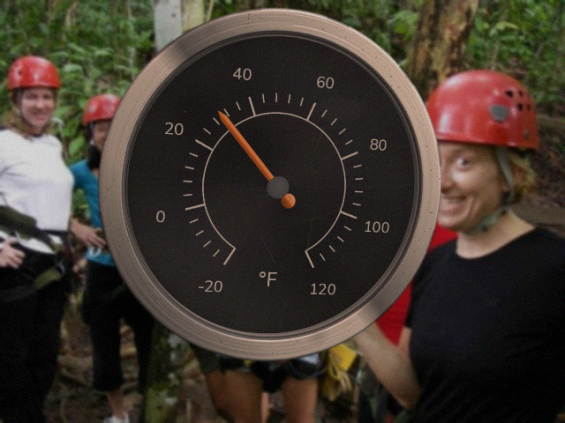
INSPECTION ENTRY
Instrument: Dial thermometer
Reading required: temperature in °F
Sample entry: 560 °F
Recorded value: 30 °F
